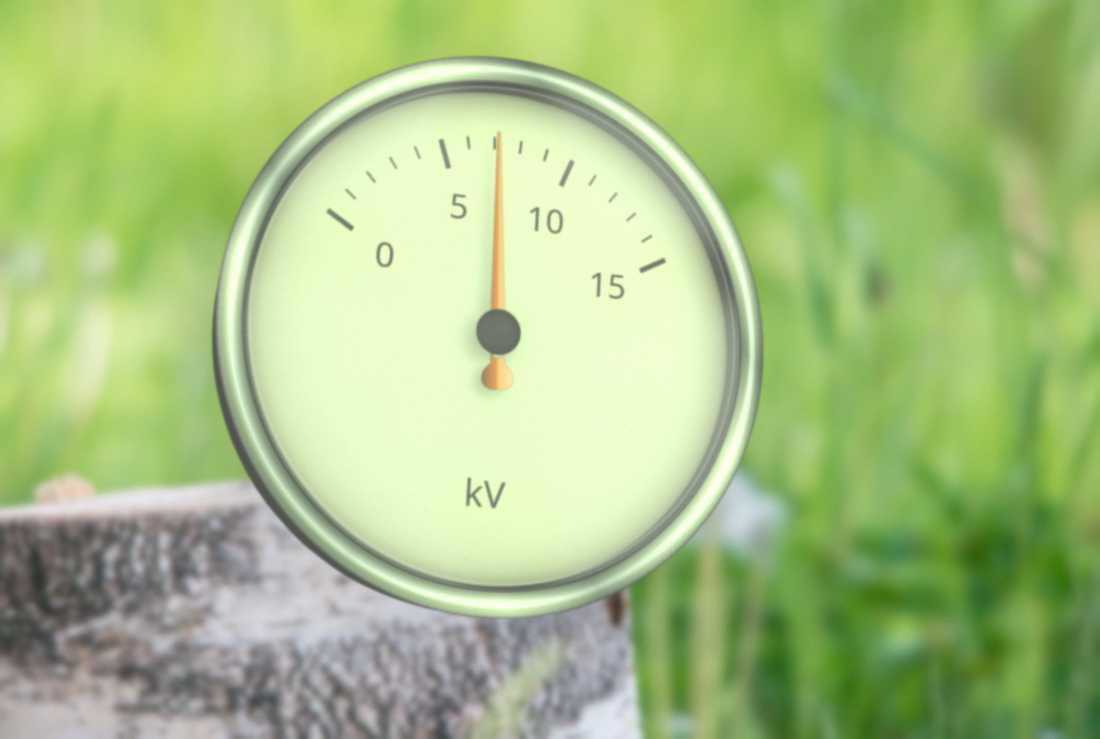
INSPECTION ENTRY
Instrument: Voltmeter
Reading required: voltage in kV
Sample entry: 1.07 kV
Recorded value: 7 kV
